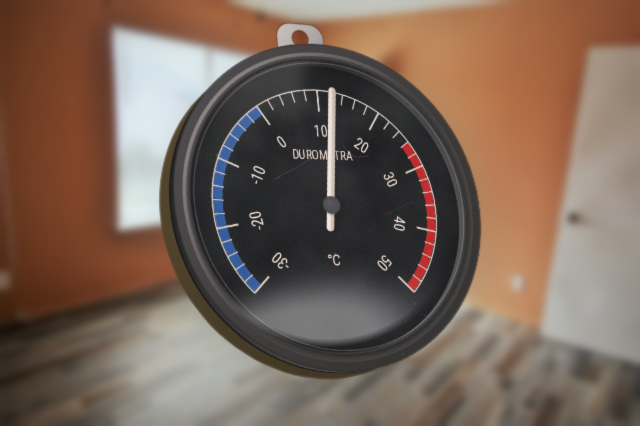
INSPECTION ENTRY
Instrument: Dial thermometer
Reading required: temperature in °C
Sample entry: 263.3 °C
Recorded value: 12 °C
